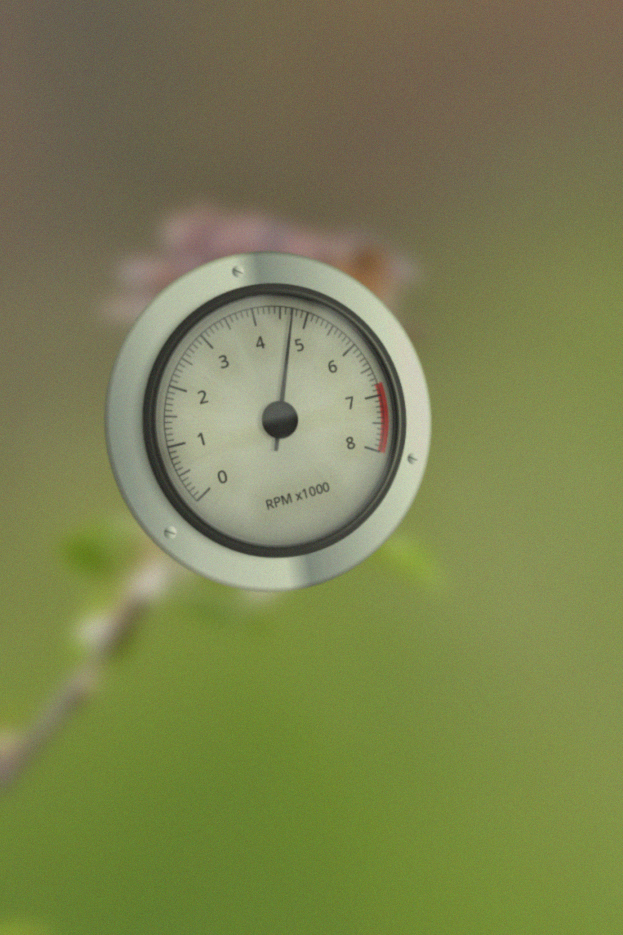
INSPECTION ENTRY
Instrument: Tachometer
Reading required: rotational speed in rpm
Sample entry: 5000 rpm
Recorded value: 4700 rpm
